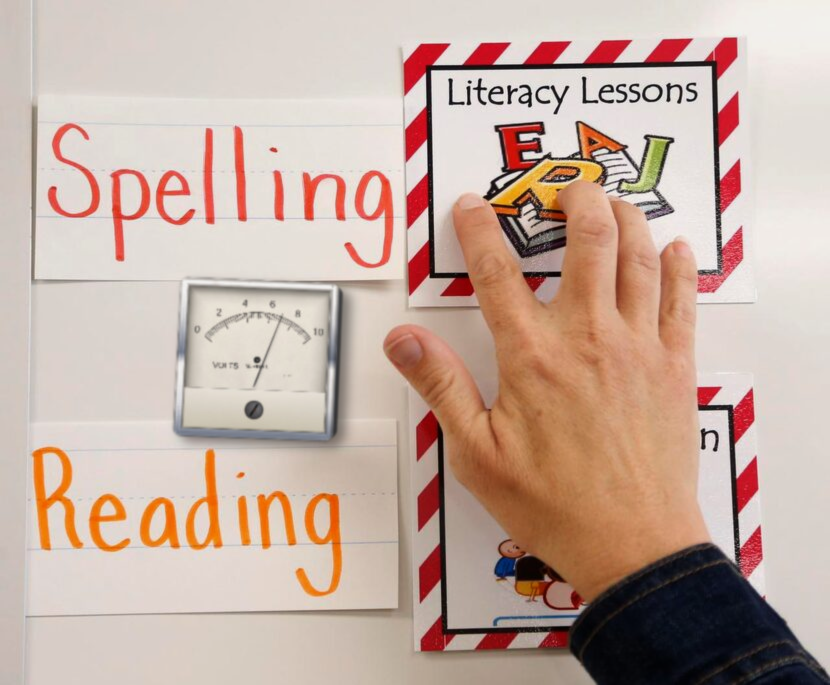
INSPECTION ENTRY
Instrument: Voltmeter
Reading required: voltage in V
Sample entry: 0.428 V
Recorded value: 7 V
